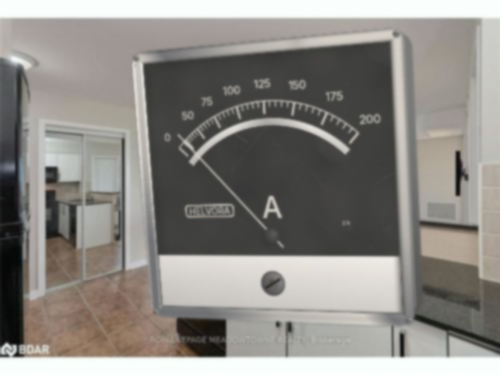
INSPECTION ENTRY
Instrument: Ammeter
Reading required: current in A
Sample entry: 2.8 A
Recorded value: 25 A
